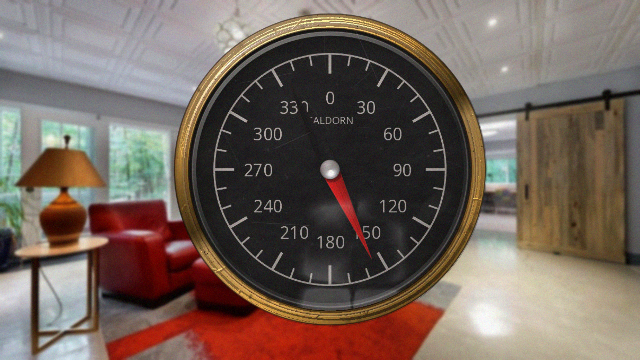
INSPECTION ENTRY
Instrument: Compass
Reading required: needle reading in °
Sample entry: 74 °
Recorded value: 155 °
